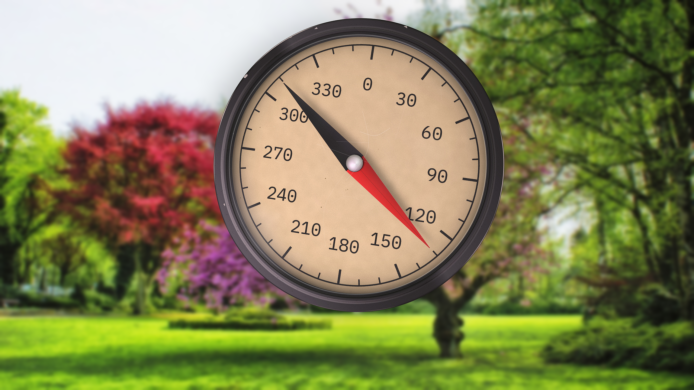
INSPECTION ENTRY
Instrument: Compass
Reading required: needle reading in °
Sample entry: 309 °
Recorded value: 130 °
